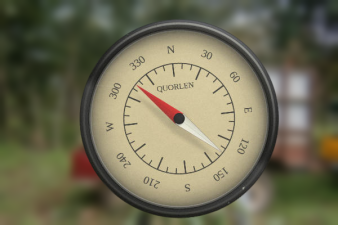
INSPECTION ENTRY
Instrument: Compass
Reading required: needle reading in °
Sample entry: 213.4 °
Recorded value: 315 °
